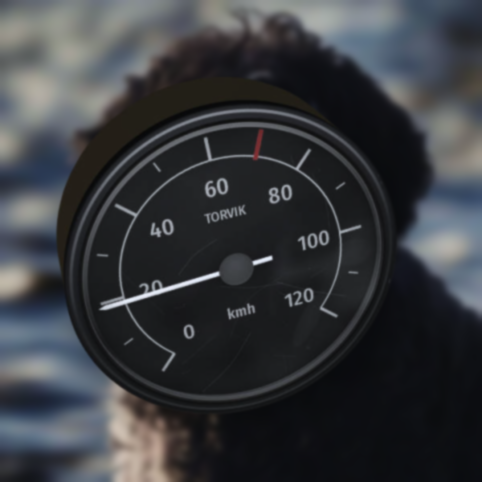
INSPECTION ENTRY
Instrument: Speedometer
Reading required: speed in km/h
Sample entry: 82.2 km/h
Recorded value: 20 km/h
